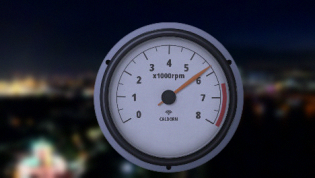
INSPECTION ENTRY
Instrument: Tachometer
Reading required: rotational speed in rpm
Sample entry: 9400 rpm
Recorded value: 5750 rpm
